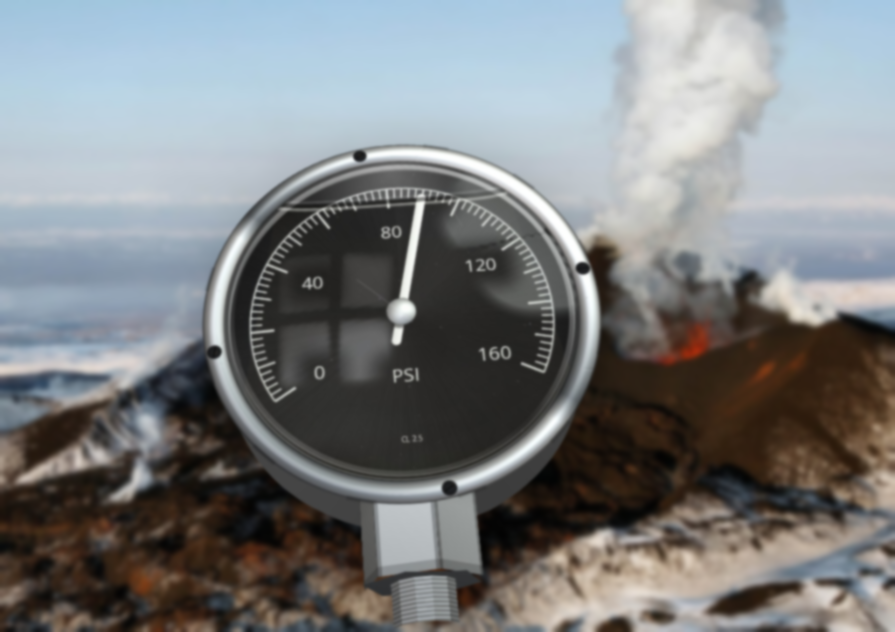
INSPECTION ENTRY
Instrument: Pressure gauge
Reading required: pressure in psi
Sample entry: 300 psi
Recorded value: 90 psi
